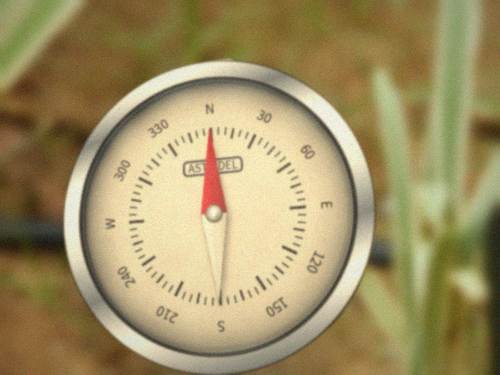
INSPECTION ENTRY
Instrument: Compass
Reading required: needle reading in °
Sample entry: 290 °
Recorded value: 0 °
